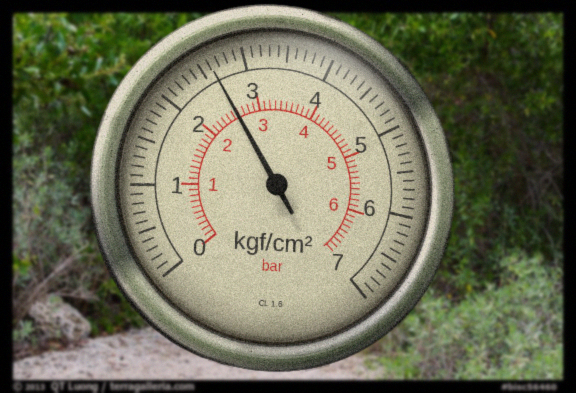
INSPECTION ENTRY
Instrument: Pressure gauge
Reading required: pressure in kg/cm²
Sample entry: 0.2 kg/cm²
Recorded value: 2.6 kg/cm²
